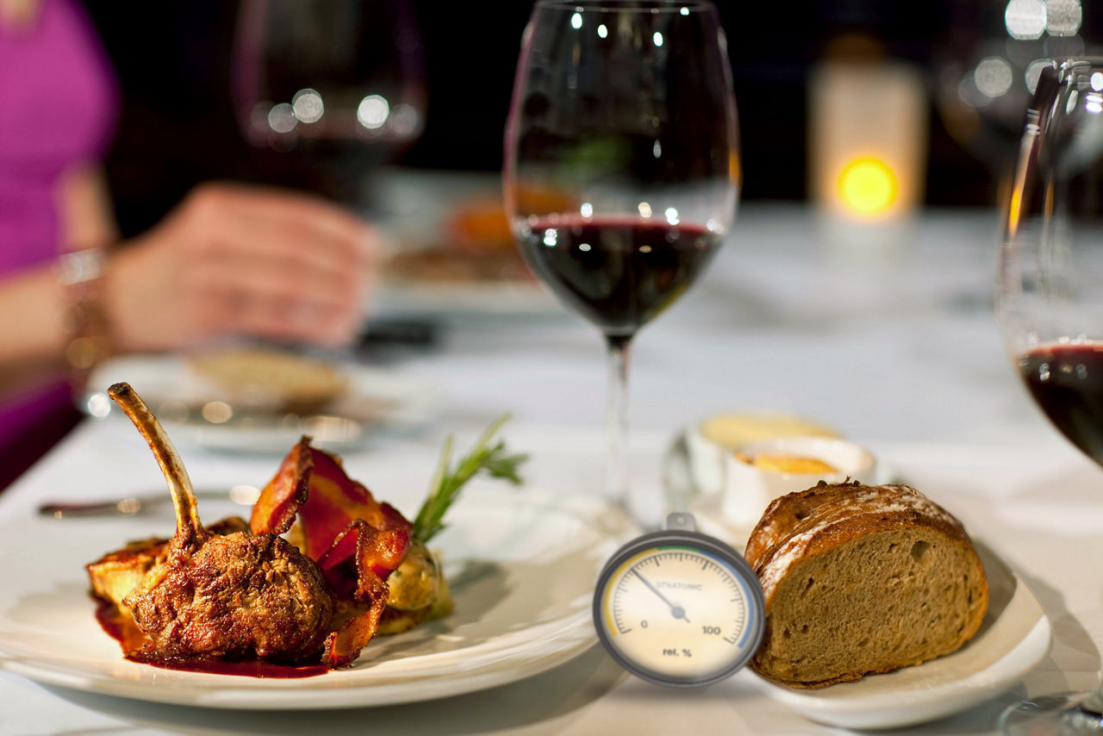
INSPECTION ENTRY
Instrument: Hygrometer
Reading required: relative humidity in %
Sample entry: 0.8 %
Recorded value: 30 %
